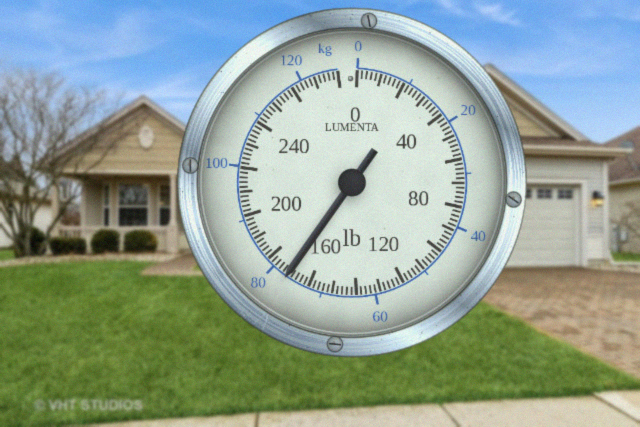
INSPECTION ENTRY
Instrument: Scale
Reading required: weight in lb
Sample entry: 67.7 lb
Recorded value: 170 lb
